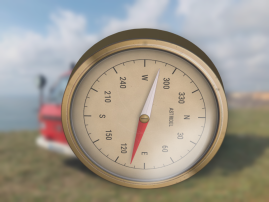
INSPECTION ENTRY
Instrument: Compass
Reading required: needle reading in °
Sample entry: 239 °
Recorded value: 105 °
